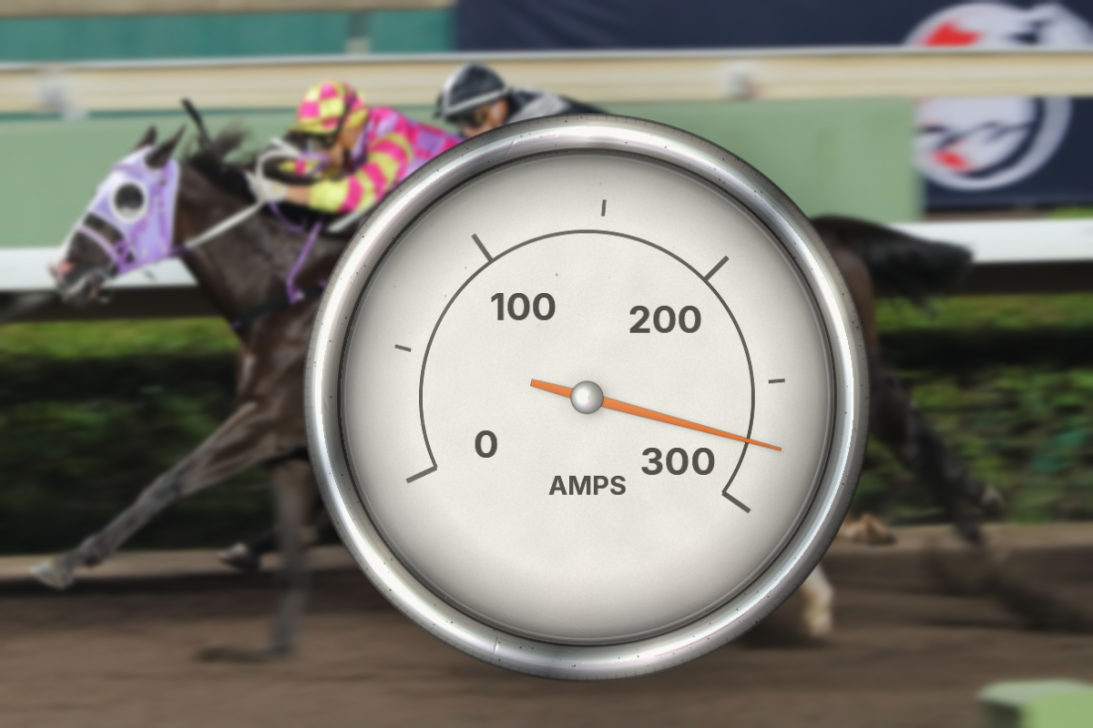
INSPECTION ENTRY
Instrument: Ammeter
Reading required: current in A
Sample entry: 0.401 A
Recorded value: 275 A
